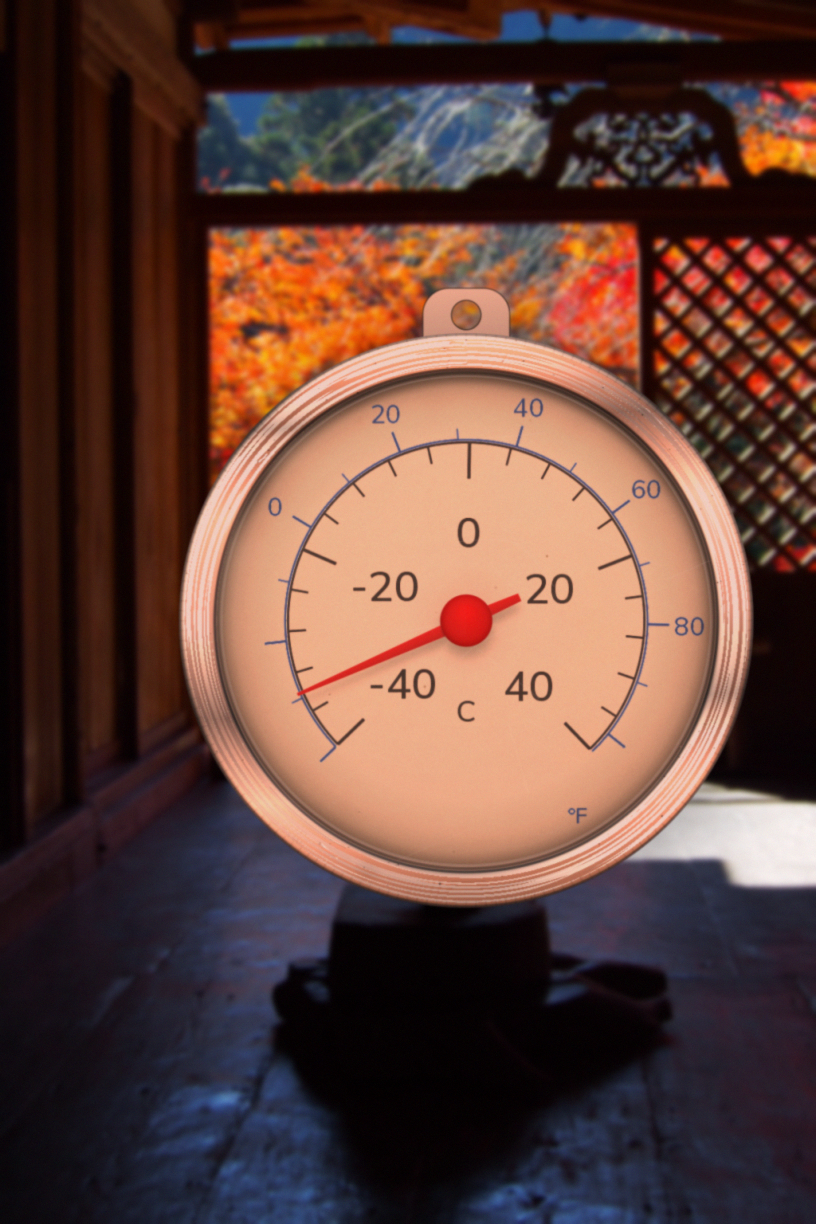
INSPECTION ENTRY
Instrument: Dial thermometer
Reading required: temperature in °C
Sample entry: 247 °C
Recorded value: -34 °C
